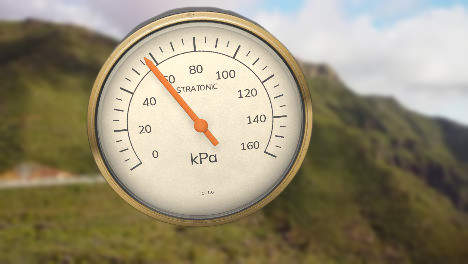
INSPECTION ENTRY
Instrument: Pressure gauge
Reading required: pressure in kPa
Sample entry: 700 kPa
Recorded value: 57.5 kPa
